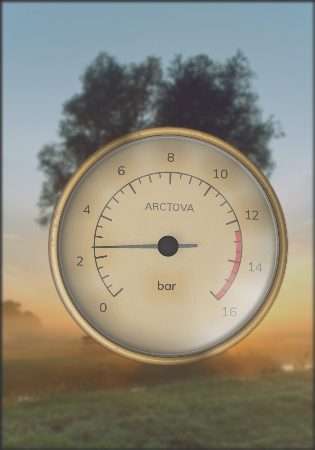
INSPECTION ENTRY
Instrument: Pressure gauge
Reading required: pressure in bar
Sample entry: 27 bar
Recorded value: 2.5 bar
